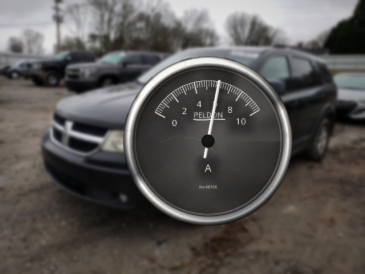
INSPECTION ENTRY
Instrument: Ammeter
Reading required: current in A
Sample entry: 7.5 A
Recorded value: 6 A
